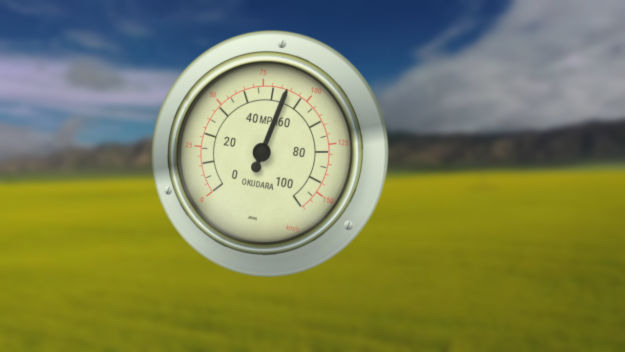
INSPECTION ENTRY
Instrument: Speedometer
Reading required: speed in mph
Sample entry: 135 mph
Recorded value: 55 mph
